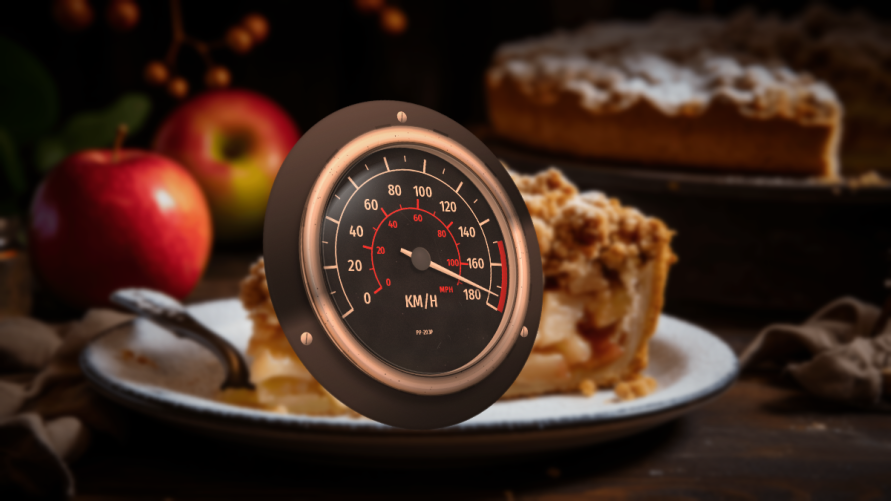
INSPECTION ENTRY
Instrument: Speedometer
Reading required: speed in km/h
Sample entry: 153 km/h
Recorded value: 175 km/h
